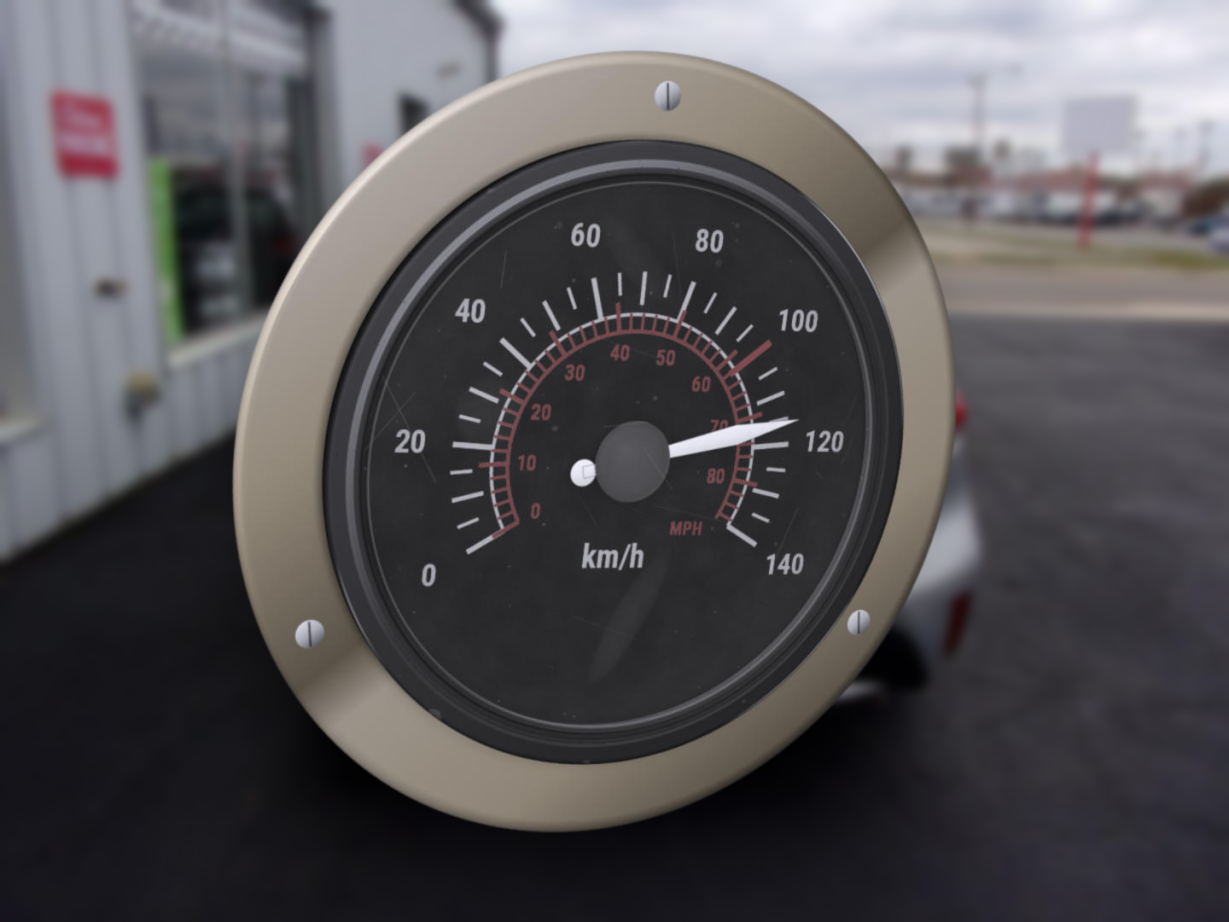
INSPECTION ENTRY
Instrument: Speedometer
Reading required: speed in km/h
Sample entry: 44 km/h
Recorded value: 115 km/h
